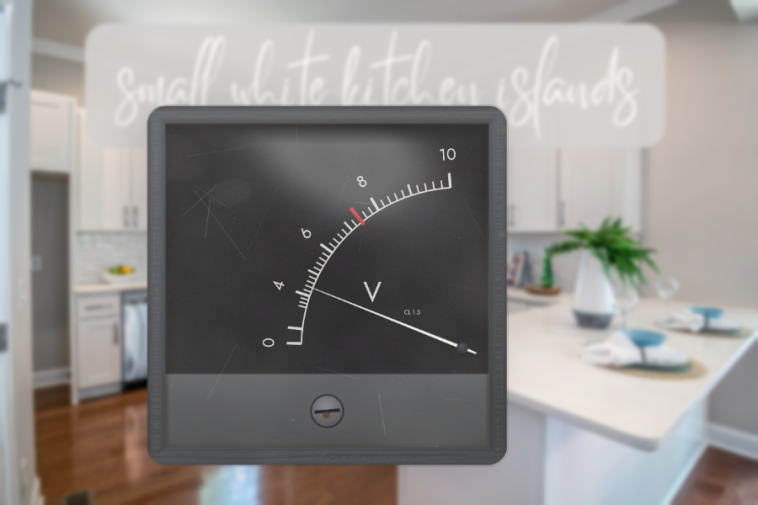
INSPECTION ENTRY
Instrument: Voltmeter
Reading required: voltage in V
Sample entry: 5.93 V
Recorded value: 4.4 V
